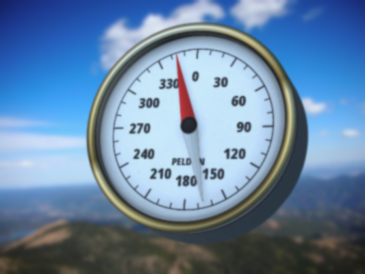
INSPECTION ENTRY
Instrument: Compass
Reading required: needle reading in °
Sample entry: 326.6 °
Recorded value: 345 °
